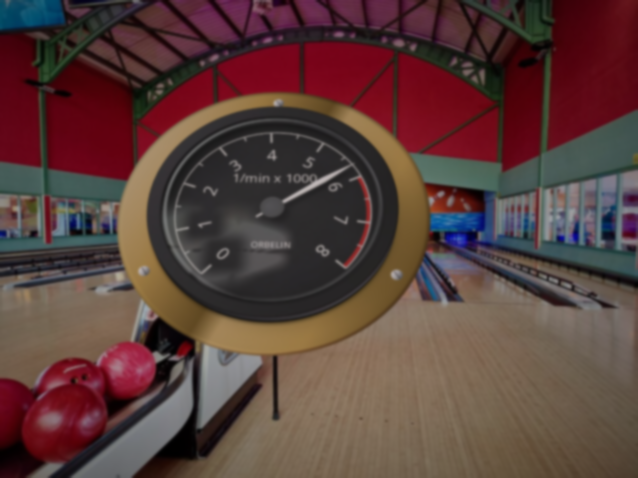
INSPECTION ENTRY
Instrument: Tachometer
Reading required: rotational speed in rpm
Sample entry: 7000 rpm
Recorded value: 5750 rpm
